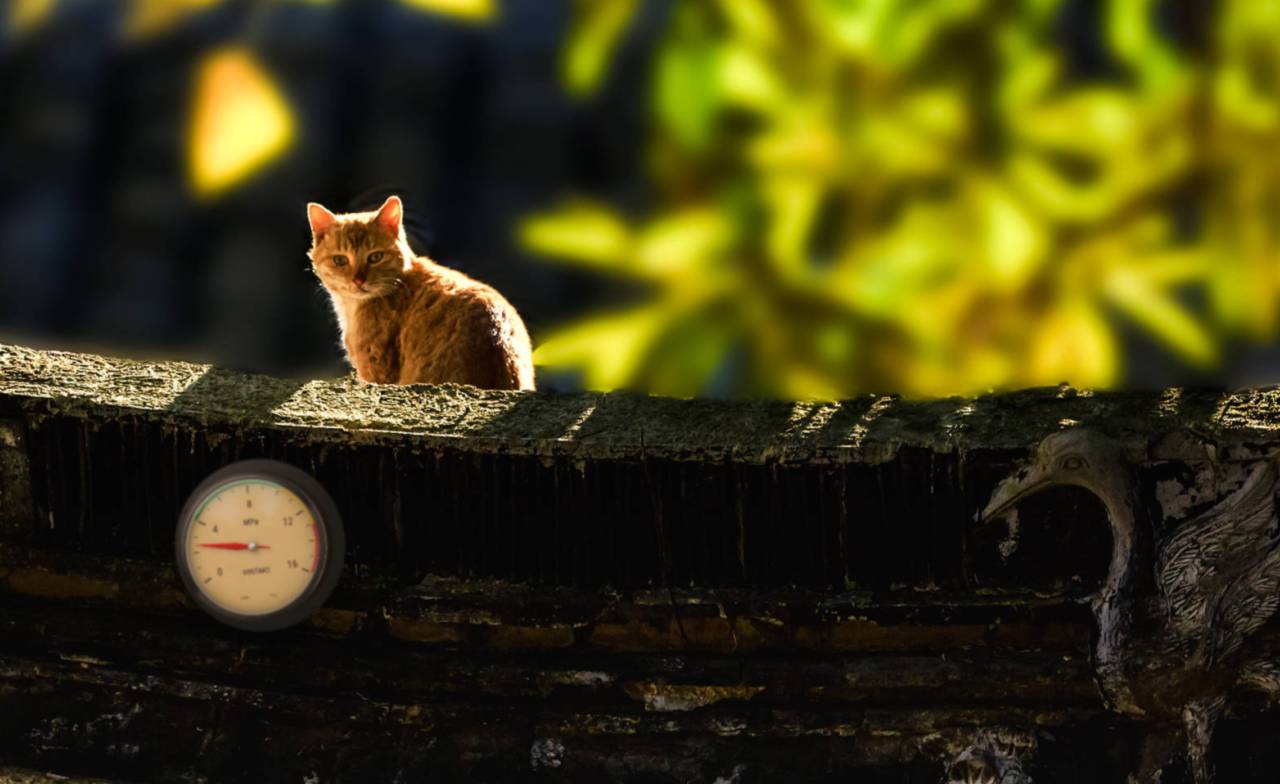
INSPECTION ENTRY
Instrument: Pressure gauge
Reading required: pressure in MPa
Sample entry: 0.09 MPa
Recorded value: 2.5 MPa
